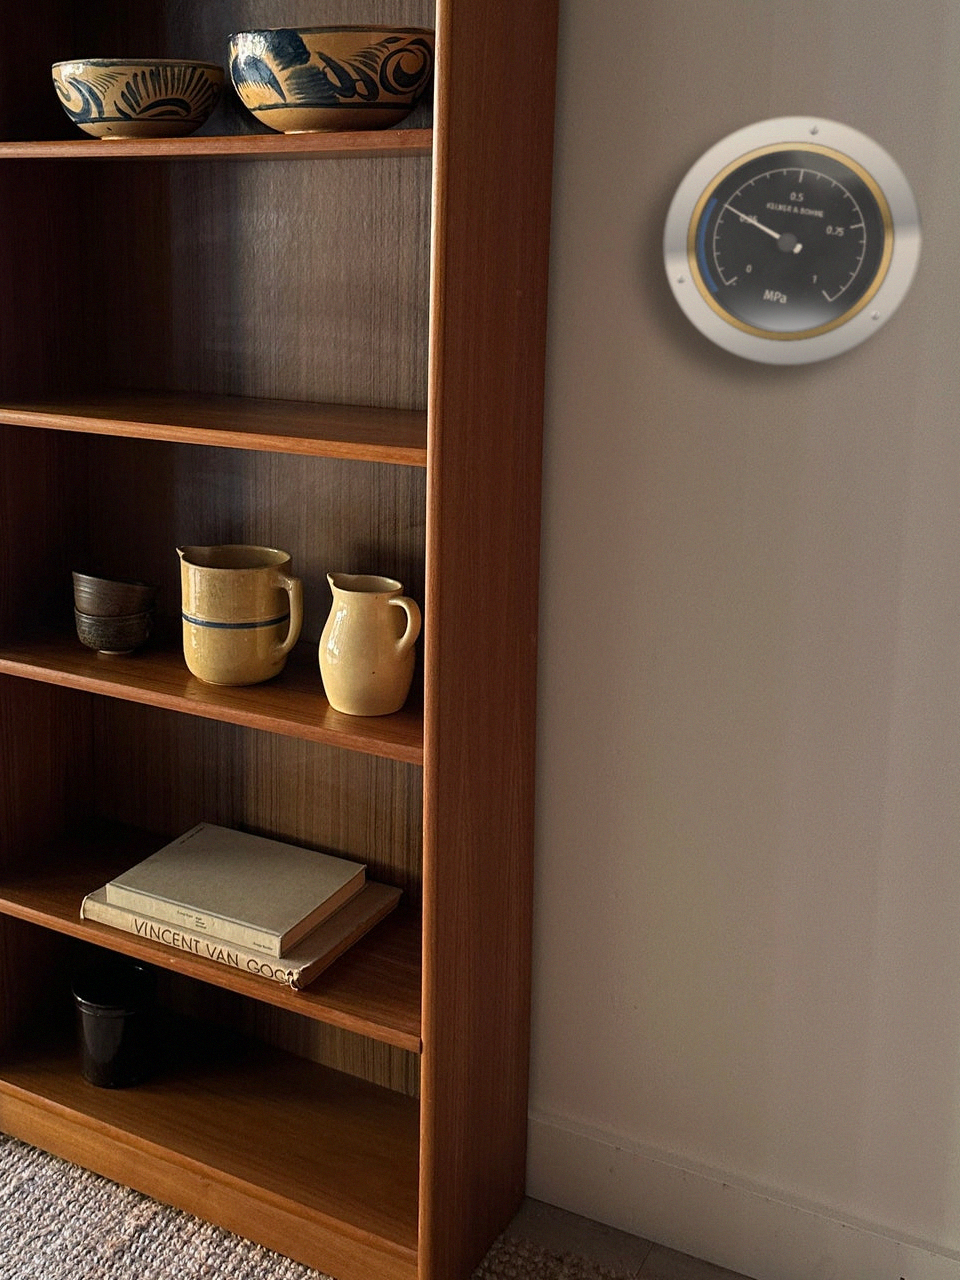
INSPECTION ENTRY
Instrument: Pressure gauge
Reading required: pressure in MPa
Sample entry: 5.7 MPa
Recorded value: 0.25 MPa
